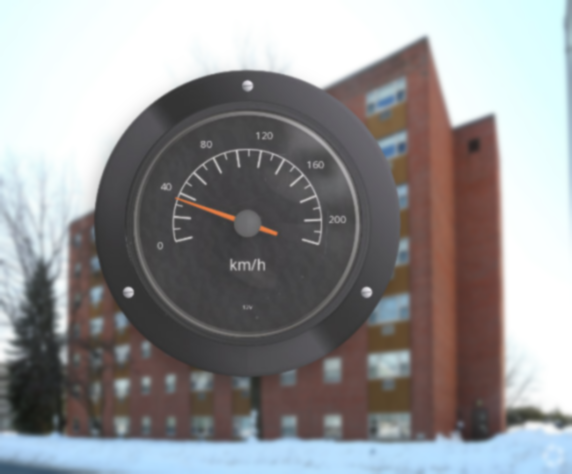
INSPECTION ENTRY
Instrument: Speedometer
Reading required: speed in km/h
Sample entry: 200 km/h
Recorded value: 35 km/h
